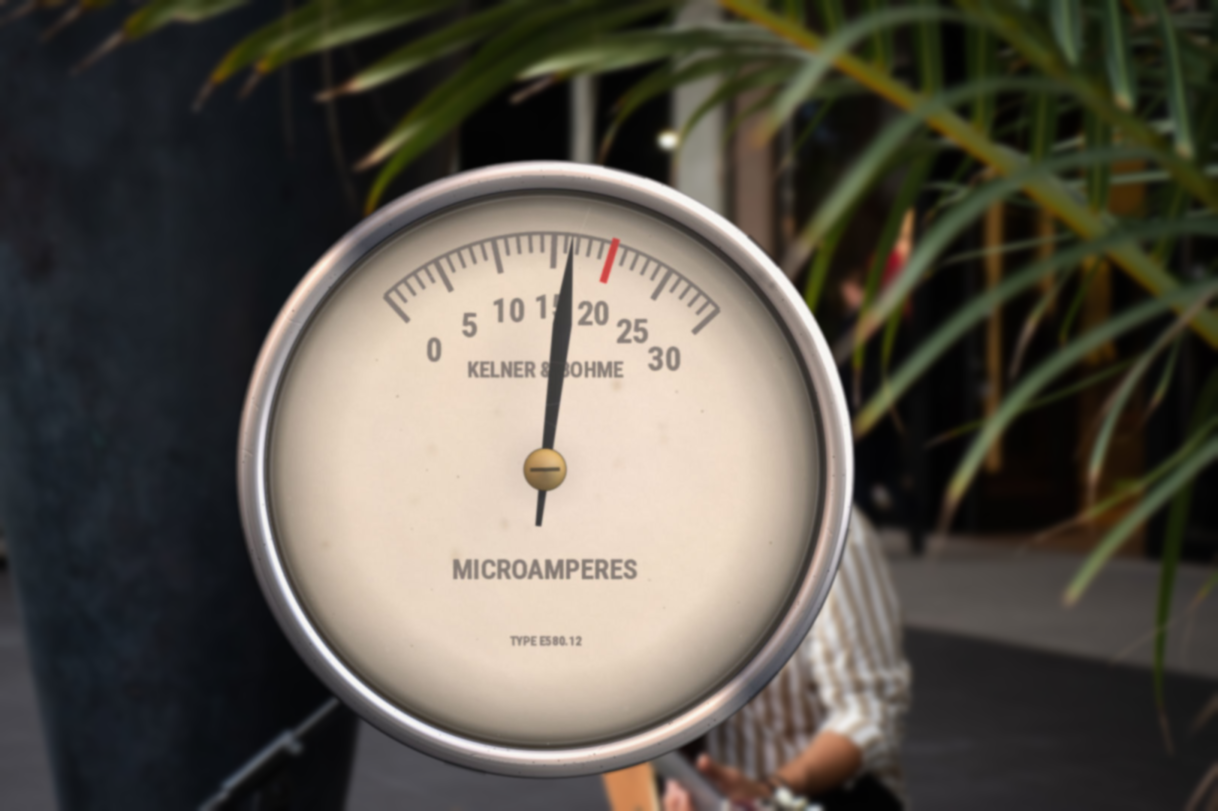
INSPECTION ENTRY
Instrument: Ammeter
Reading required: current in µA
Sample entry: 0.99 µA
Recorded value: 16.5 µA
